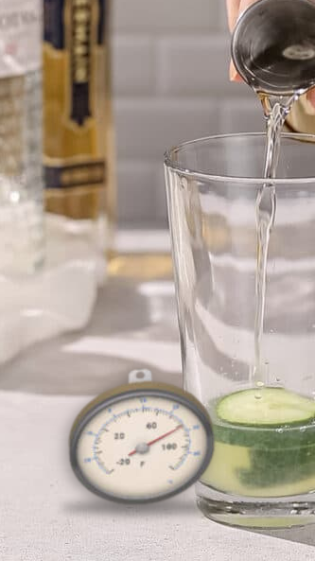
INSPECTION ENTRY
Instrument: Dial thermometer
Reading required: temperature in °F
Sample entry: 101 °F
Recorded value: 80 °F
